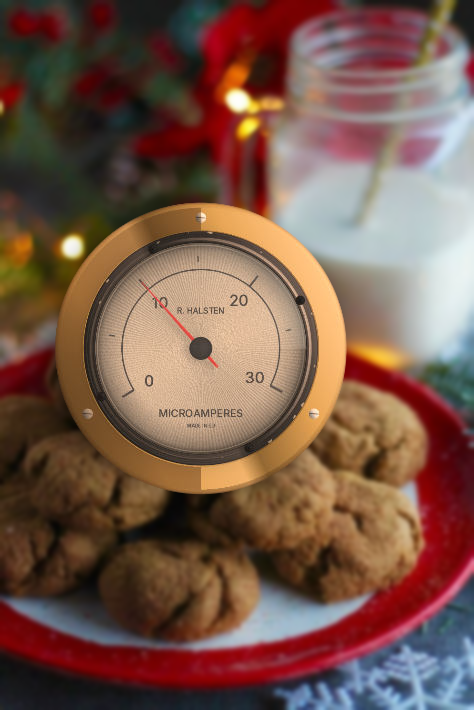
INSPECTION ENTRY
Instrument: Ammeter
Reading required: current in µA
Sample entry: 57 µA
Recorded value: 10 µA
